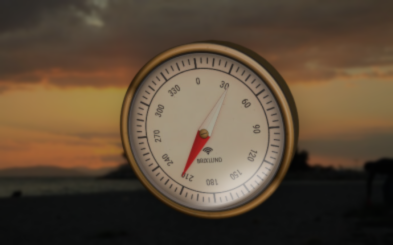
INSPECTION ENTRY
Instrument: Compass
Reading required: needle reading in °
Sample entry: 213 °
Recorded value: 215 °
